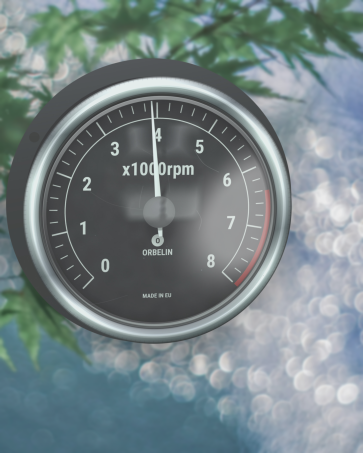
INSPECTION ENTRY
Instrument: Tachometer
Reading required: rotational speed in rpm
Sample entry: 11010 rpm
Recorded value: 3900 rpm
